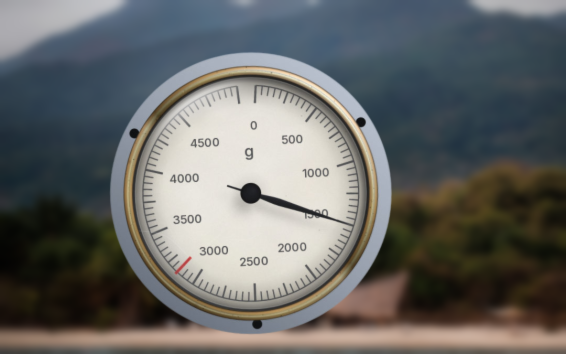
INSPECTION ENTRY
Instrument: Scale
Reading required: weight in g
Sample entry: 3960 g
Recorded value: 1500 g
